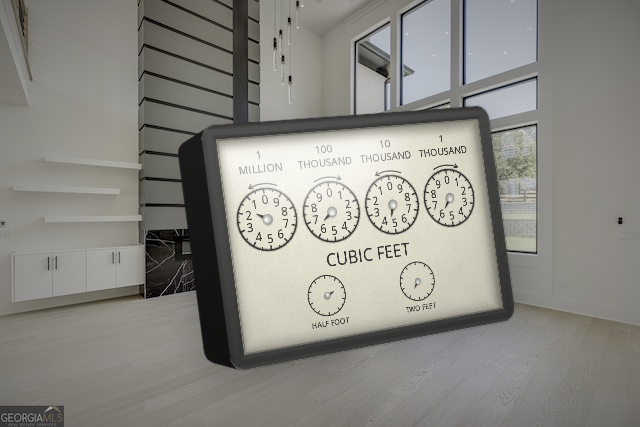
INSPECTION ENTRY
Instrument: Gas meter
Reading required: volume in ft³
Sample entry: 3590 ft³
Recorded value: 164600 ft³
